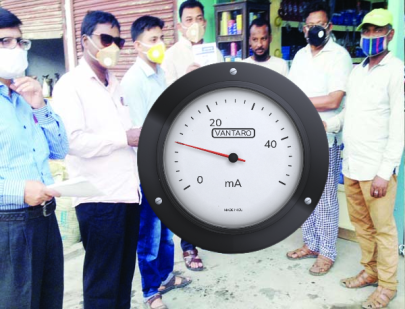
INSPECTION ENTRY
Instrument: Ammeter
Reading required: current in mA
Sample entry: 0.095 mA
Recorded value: 10 mA
